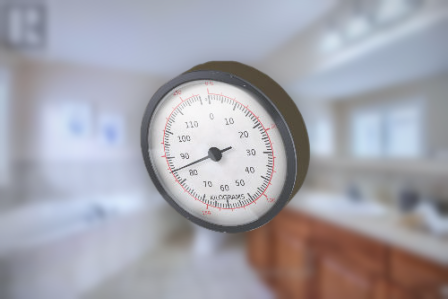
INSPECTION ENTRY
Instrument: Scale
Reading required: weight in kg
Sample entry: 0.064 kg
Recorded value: 85 kg
